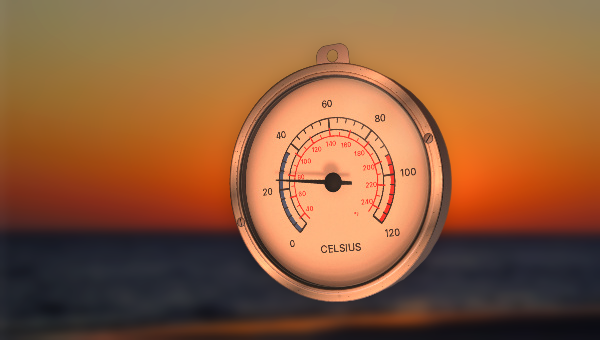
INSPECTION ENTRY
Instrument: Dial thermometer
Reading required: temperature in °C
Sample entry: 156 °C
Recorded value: 24 °C
